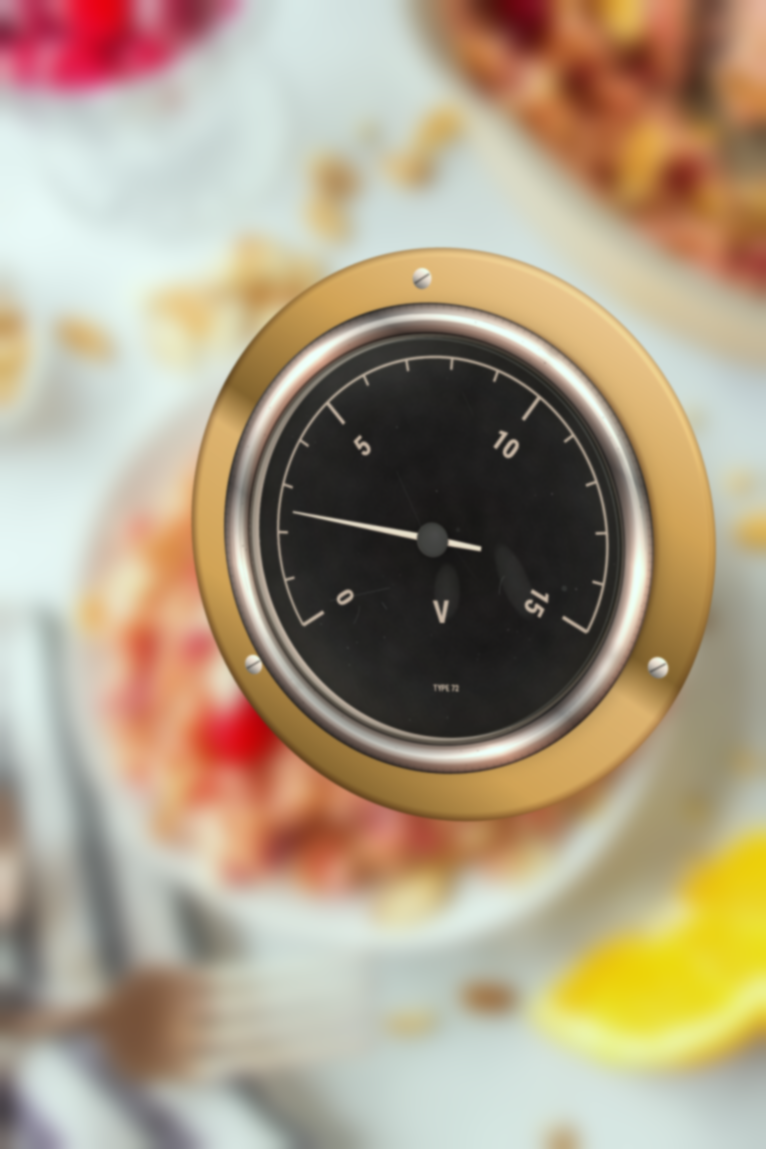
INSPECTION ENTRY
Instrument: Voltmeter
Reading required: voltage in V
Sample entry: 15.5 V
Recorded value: 2.5 V
